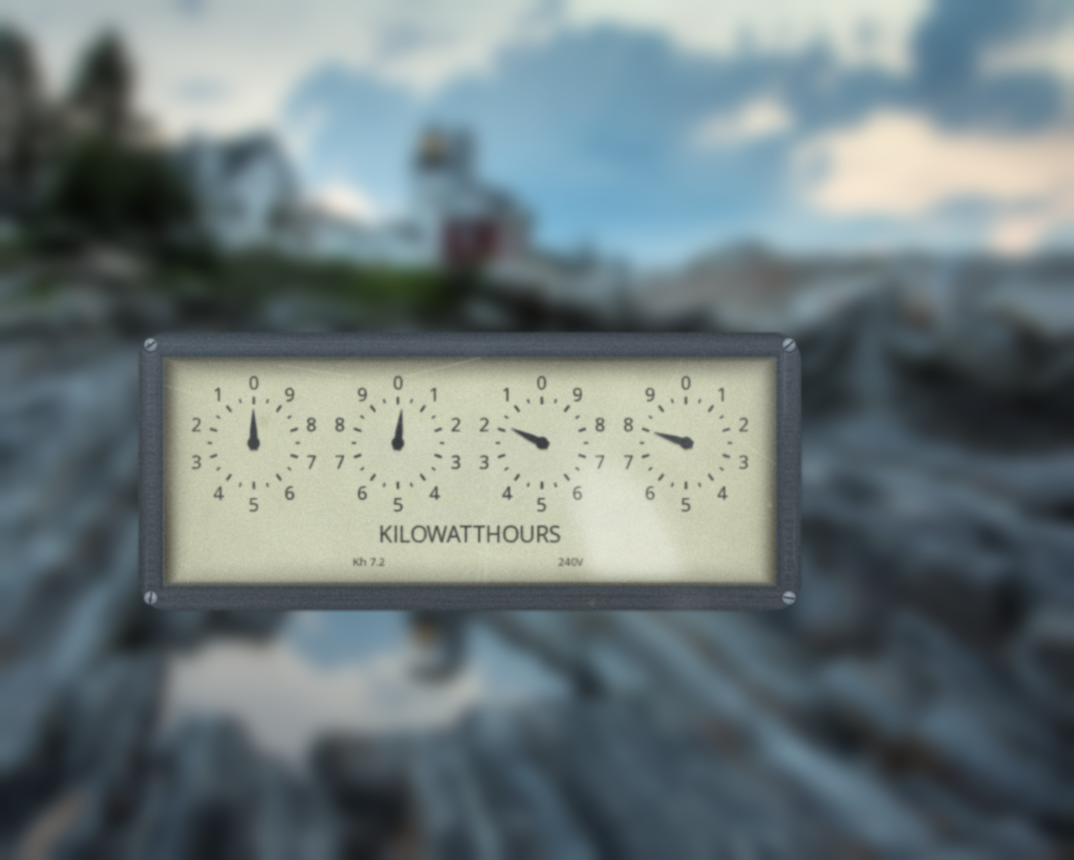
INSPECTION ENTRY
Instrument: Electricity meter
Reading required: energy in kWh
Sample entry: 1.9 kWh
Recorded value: 18 kWh
